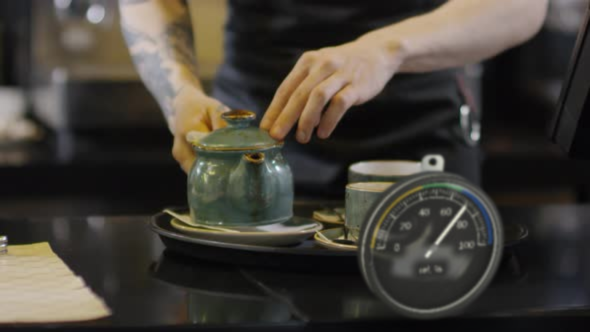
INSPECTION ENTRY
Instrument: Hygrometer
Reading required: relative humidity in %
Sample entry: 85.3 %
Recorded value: 70 %
